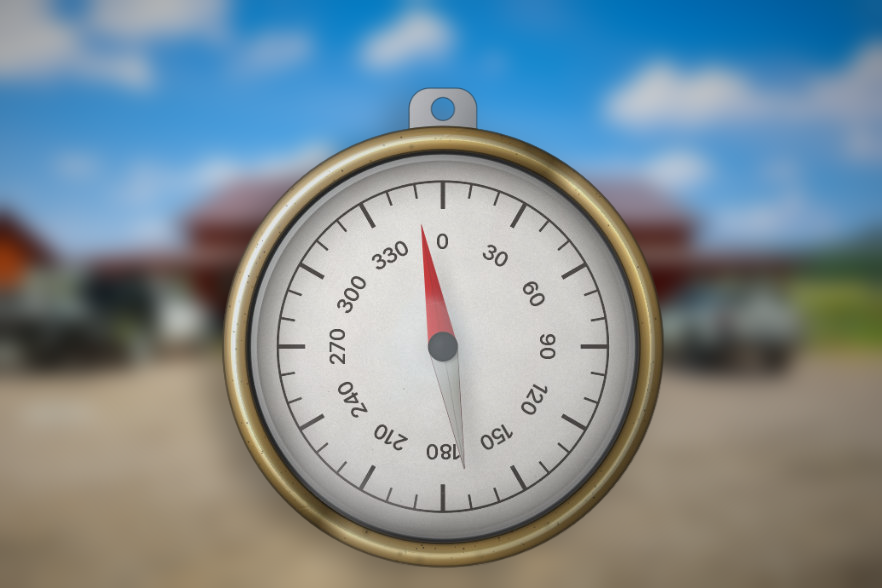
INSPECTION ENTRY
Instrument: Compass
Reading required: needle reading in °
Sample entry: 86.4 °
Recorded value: 350 °
